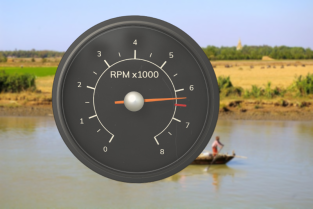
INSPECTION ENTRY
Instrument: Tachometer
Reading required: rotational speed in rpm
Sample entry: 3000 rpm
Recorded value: 6250 rpm
